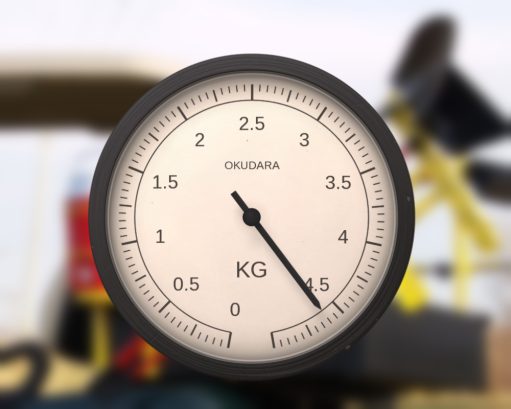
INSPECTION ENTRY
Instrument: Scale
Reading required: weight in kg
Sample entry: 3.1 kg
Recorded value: 4.6 kg
